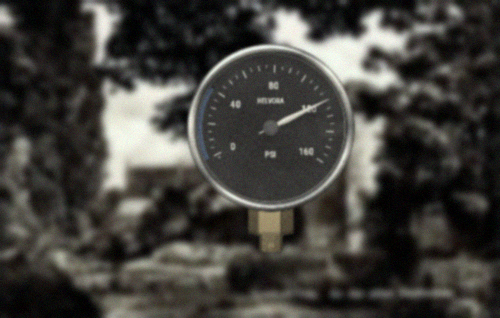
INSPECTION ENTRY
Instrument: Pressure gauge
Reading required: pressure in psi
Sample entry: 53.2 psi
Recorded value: 120 psi
